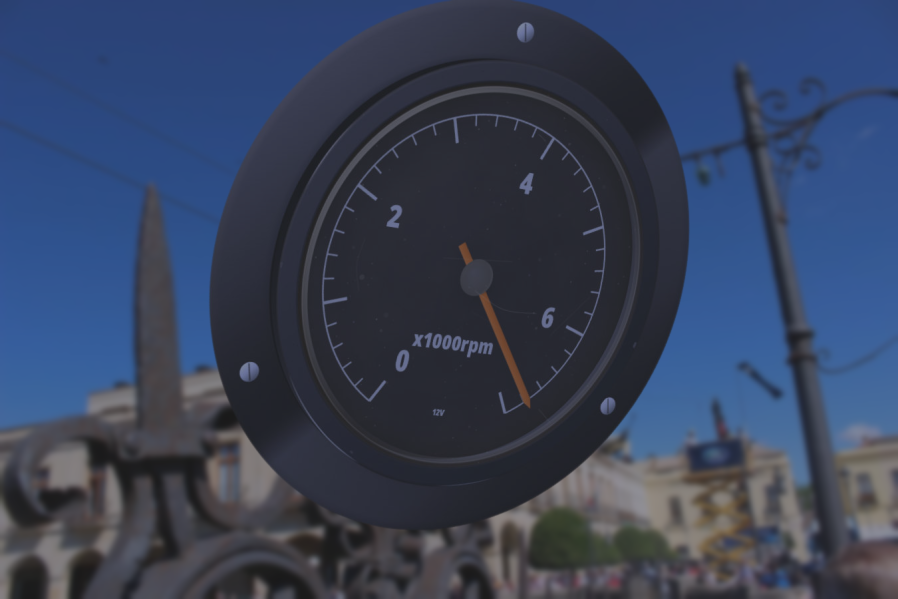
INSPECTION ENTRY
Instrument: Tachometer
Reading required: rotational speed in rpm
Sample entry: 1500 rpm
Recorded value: 6800 rpm
